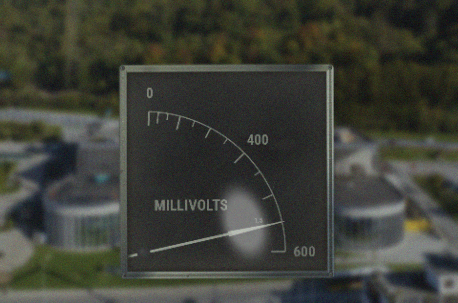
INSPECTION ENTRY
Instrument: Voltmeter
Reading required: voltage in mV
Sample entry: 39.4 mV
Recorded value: 550 mV
